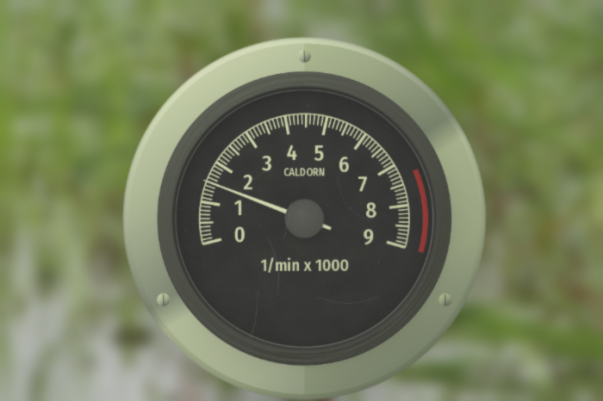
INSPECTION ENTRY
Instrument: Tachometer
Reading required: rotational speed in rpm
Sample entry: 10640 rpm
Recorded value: 1500 rpm
